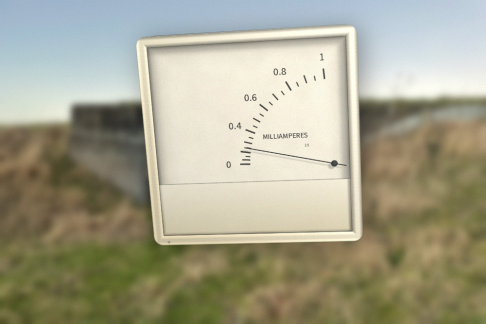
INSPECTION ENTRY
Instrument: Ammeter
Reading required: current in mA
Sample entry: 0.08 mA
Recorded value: 0.25 mA
